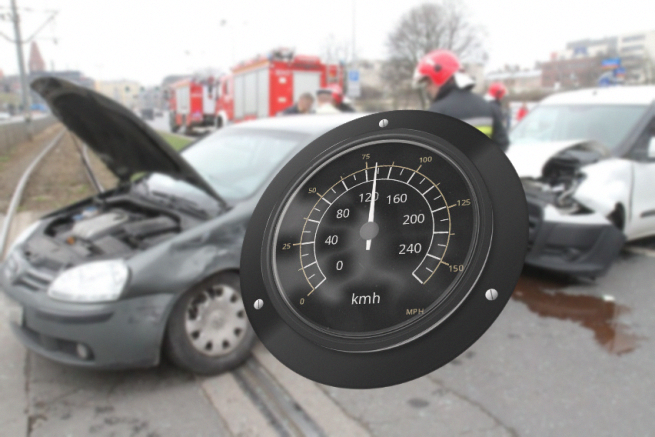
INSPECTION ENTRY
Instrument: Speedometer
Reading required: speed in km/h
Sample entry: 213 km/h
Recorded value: 130 km/h
